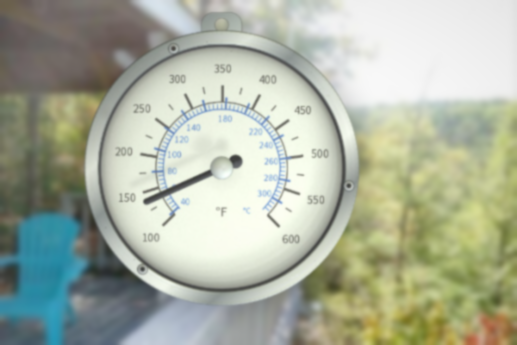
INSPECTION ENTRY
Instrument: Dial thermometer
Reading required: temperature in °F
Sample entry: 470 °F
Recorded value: 137.5 °F
